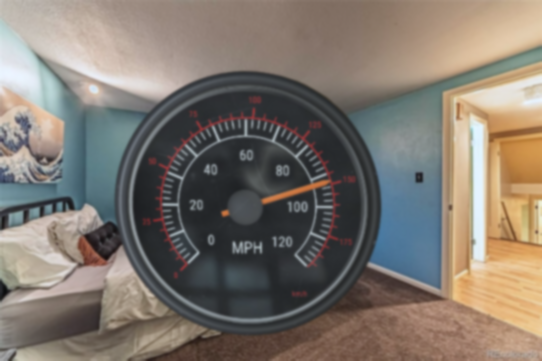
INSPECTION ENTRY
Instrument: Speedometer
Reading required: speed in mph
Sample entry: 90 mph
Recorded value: 92 mph
